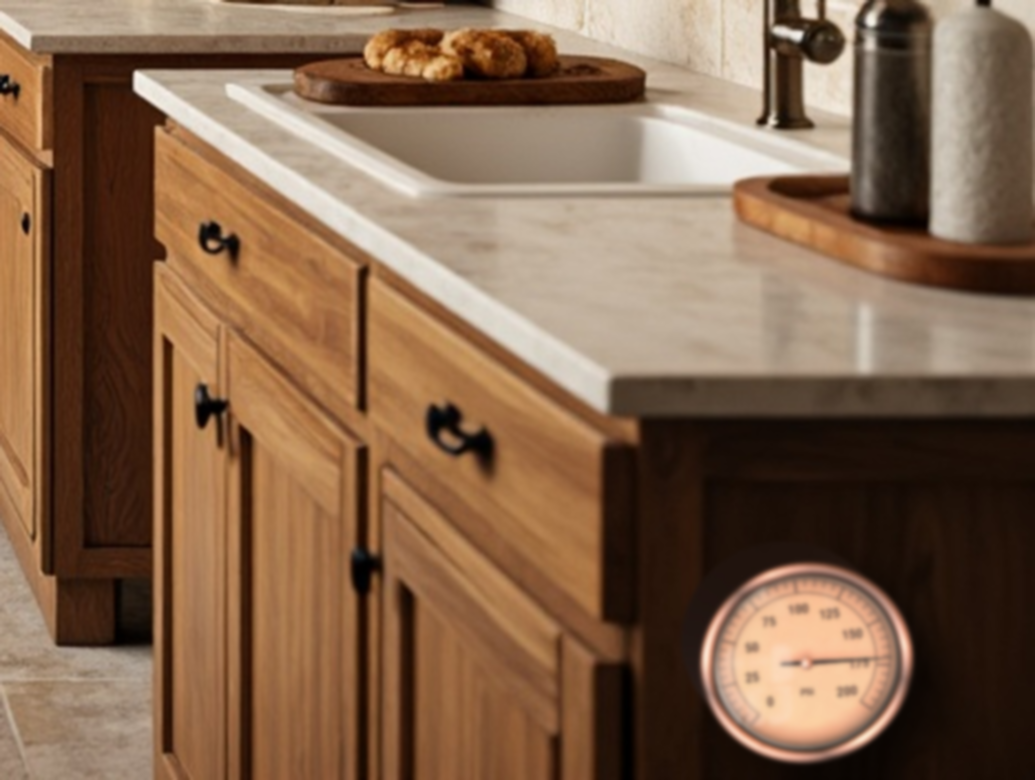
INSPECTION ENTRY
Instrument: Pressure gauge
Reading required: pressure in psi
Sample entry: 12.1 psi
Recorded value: 170 psi
